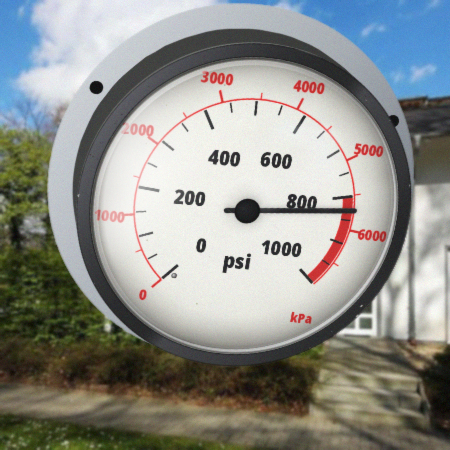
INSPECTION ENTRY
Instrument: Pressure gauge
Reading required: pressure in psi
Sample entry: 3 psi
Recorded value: 825 psi
